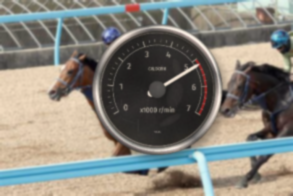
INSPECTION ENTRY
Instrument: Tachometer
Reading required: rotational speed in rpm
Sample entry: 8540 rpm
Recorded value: 5200 rpm
